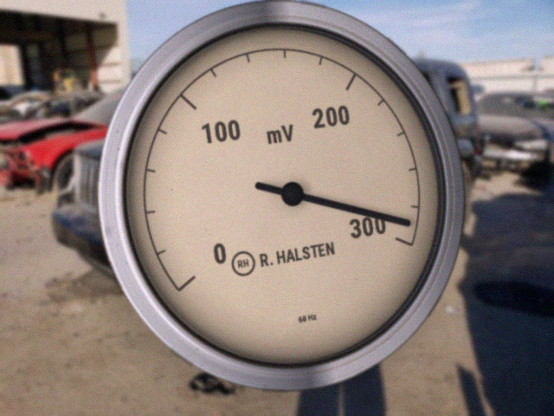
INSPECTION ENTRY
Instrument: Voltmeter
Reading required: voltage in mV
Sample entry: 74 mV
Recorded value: 290 mV
